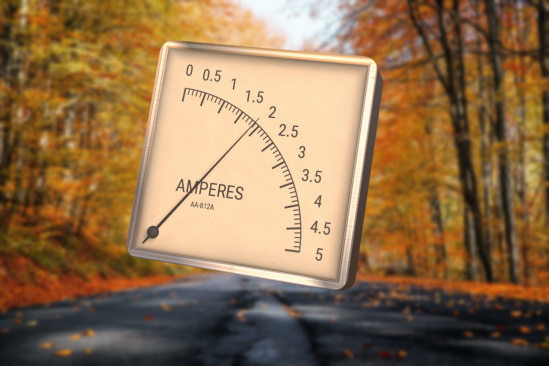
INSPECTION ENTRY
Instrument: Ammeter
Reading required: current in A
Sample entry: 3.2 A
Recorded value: 1.9 A
